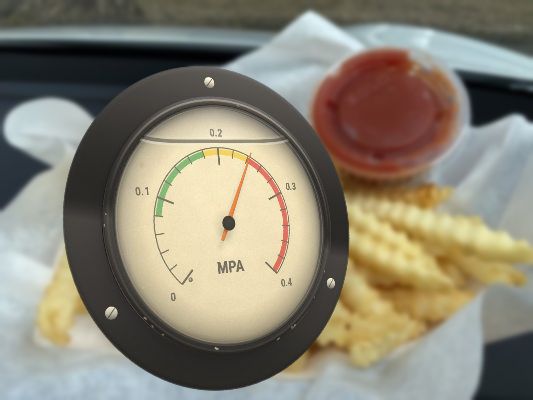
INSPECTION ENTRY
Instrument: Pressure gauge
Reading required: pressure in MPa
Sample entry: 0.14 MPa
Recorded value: 0.24 MPa
